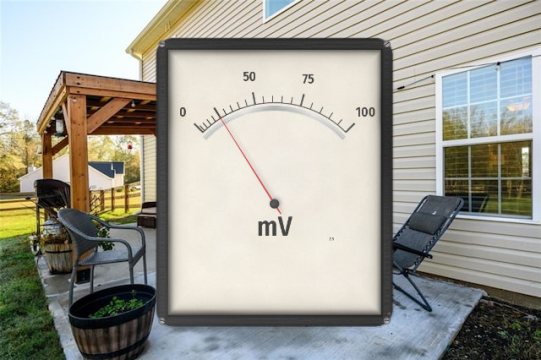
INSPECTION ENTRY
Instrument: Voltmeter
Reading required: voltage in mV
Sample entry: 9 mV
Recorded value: 25 mV
